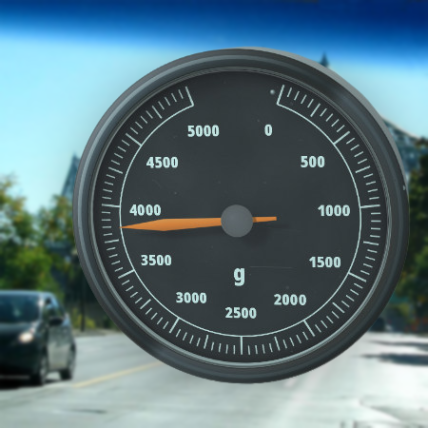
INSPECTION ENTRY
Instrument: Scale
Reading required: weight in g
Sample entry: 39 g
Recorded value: 3850 g
